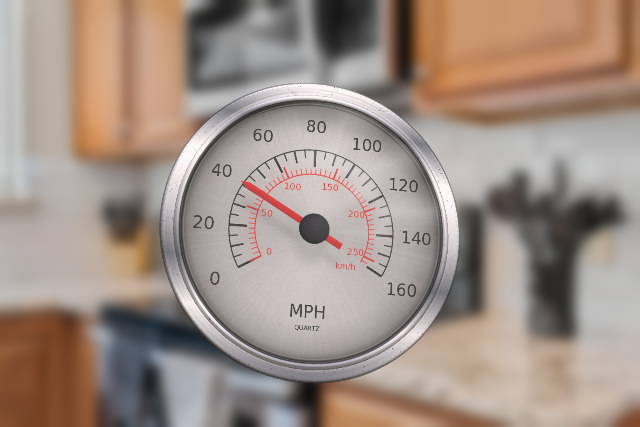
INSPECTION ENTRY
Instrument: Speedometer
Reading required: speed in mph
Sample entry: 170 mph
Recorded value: 40 mph
